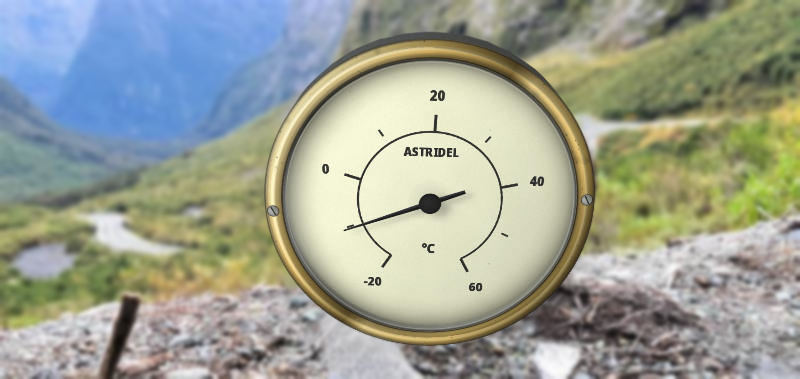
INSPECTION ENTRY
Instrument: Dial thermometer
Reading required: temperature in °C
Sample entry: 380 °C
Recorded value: -10 °C
